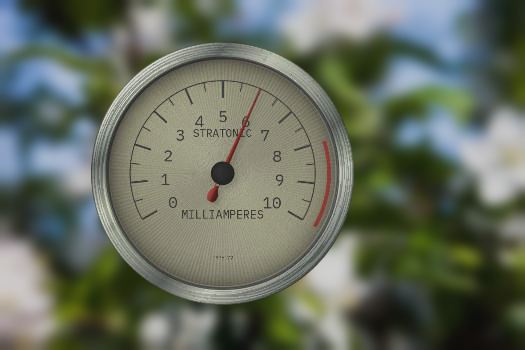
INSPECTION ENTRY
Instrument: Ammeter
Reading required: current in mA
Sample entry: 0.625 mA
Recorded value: 6 mA
